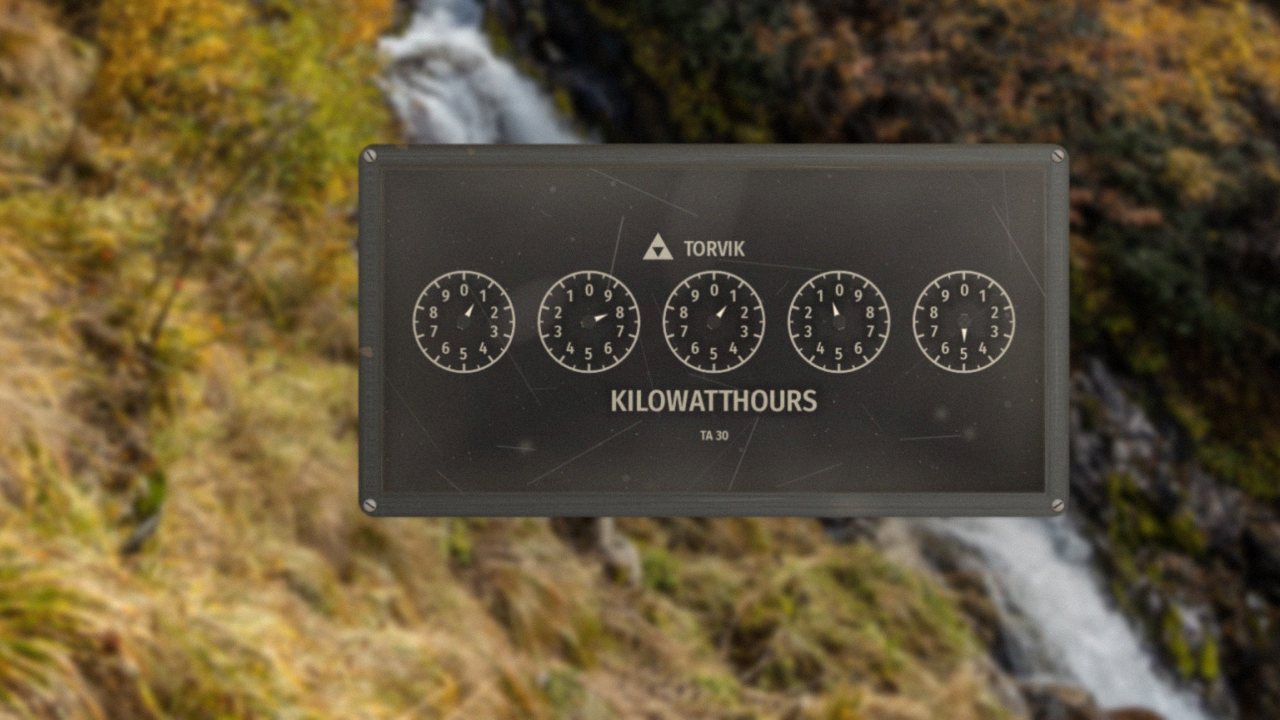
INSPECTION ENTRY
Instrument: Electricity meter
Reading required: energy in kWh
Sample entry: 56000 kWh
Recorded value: 8105 kWh
